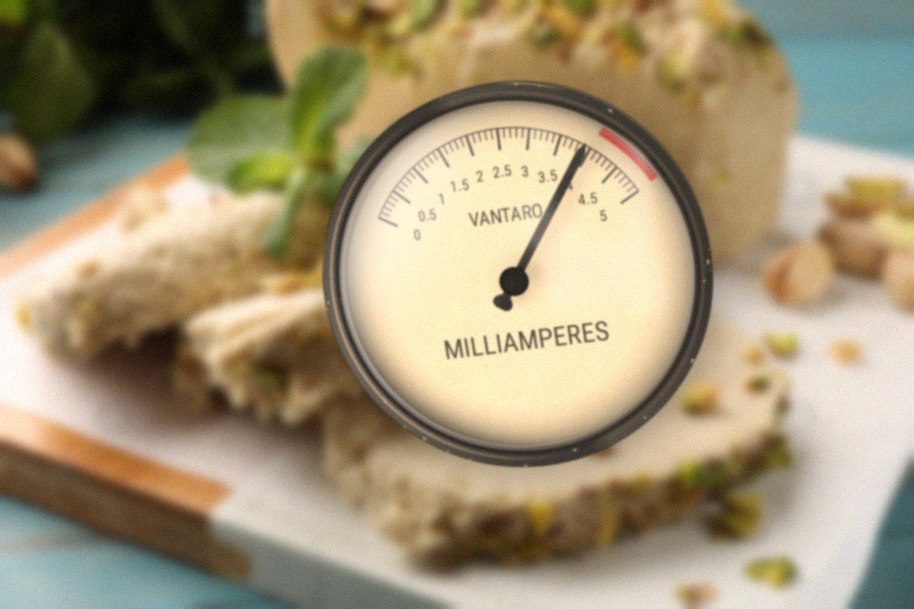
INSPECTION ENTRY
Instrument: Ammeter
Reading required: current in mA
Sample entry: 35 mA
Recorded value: 3.9 mA
